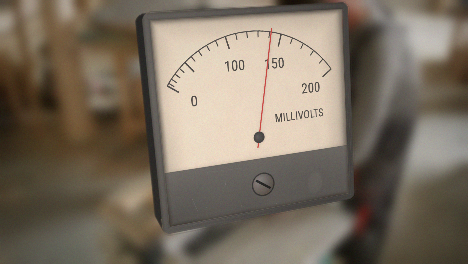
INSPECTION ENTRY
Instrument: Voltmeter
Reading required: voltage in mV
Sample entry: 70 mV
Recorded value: 140 mV
